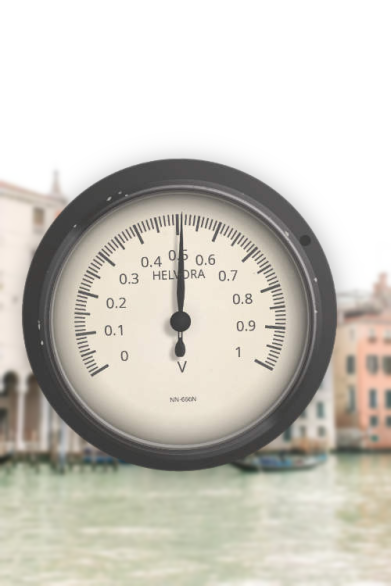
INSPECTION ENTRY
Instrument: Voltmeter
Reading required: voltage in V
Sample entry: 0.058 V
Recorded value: 0.51 V
